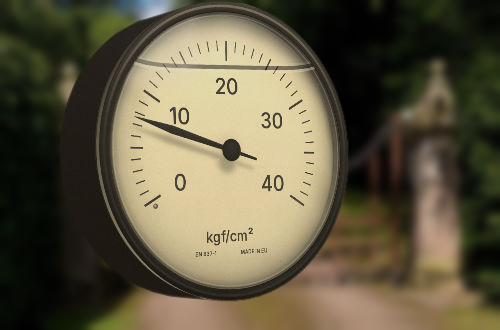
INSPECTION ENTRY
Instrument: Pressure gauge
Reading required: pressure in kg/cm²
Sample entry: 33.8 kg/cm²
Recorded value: 7.5 kg/cm²
